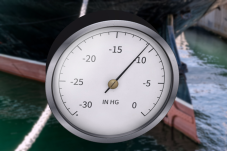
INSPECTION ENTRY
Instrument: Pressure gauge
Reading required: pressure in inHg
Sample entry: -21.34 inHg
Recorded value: -11 inHg
